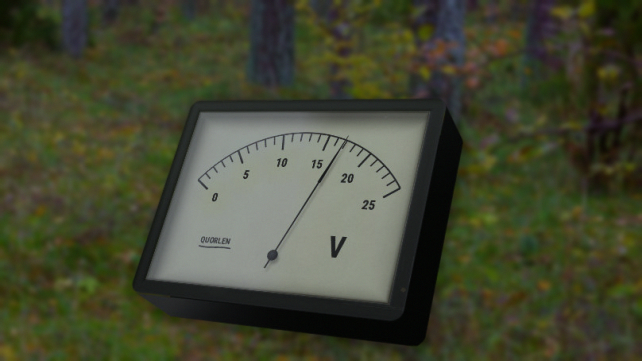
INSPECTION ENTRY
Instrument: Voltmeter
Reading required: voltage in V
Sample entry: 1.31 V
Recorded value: 17 V
